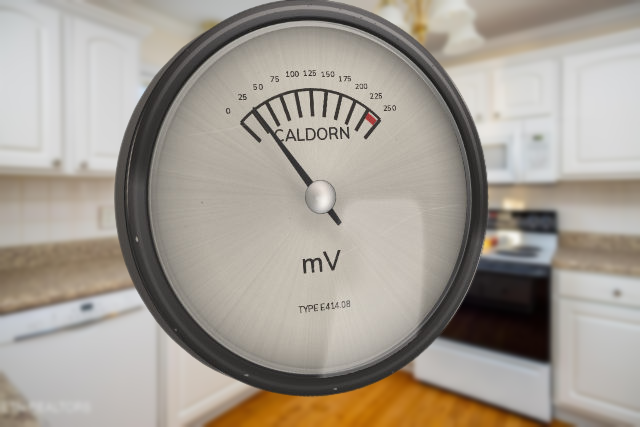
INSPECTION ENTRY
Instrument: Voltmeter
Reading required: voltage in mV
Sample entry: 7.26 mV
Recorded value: 25 mV
